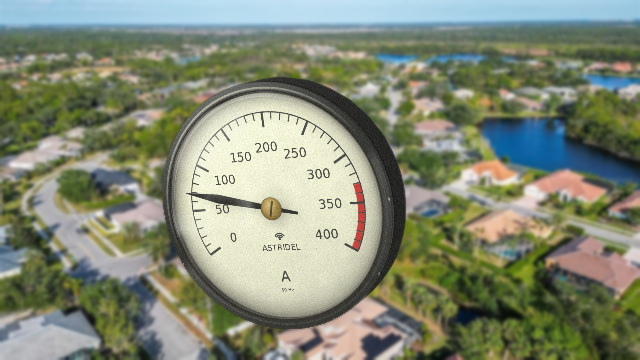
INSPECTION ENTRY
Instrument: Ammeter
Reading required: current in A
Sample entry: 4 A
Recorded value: 70 A
